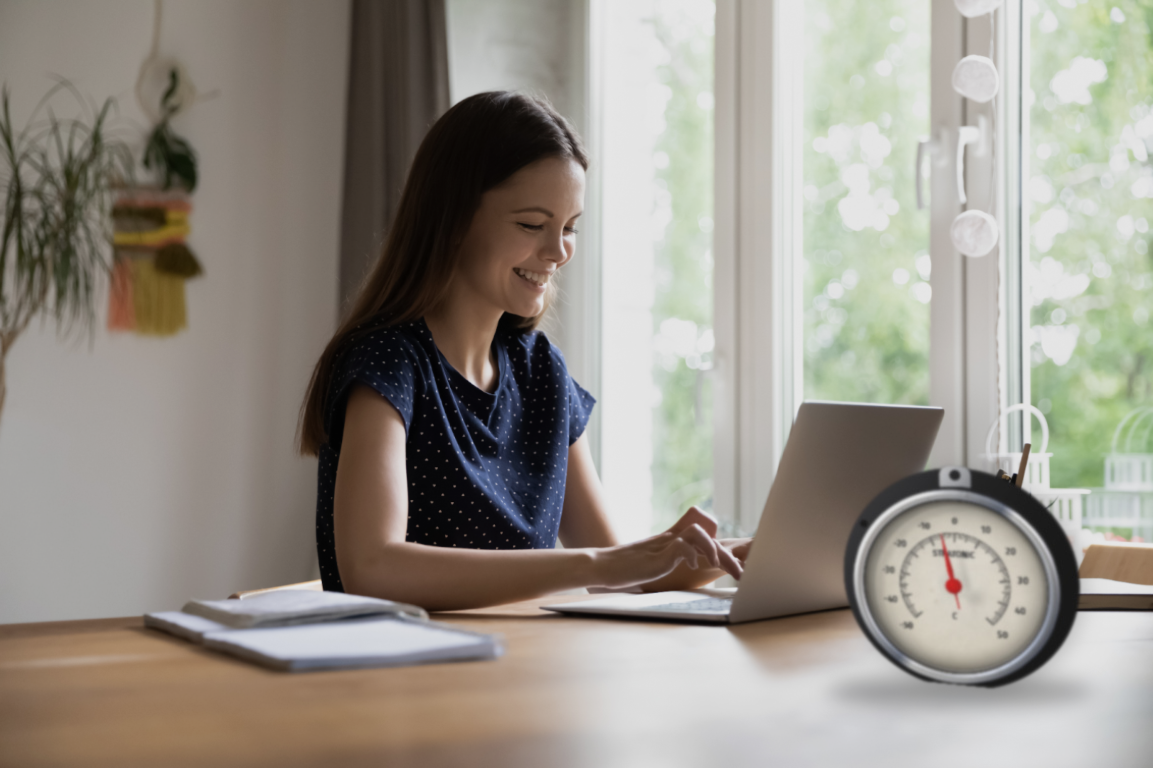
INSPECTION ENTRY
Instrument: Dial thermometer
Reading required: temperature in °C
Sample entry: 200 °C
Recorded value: -5 °C
